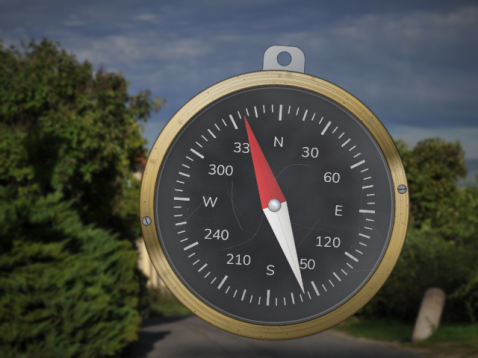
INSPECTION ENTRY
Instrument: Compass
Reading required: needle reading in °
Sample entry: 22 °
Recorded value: 337.5 °
